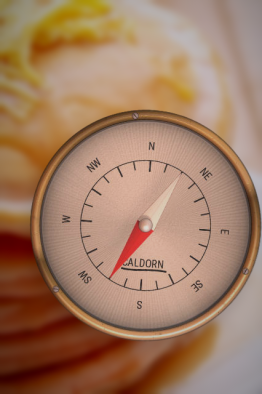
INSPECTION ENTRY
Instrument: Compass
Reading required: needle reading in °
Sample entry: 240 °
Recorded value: 210 °
